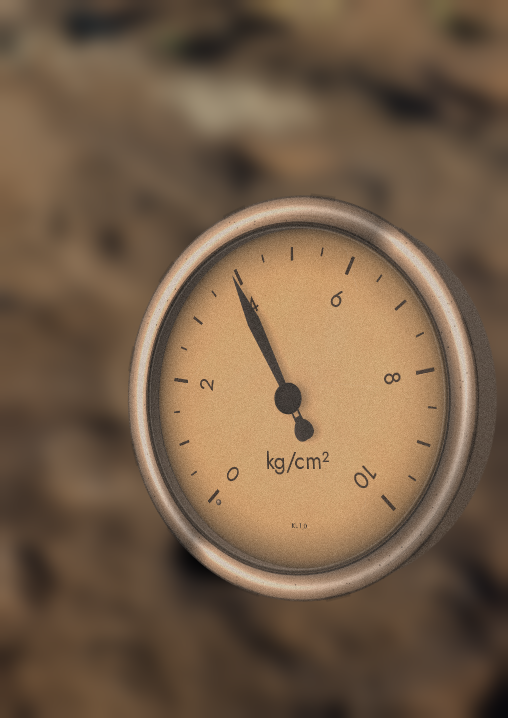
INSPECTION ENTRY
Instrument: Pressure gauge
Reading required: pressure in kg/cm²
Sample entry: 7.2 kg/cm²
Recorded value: 4 kg/cm²
